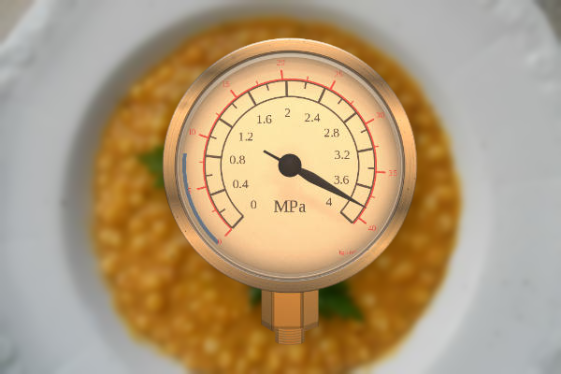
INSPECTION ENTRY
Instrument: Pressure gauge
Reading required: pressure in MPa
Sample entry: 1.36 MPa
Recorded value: 3.8 MPa
